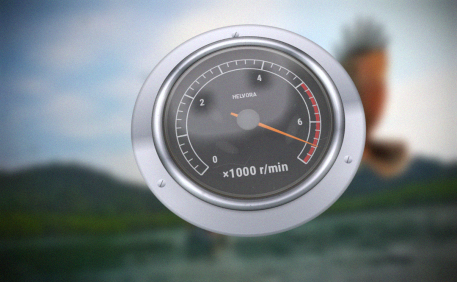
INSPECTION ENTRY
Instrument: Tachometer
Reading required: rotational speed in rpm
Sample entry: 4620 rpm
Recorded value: 6600 rpm
